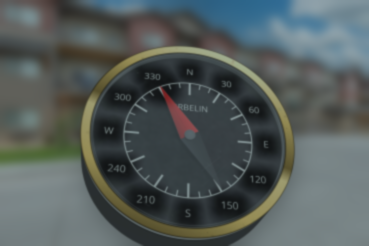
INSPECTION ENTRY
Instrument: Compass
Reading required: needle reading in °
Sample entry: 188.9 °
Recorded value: 330 °
